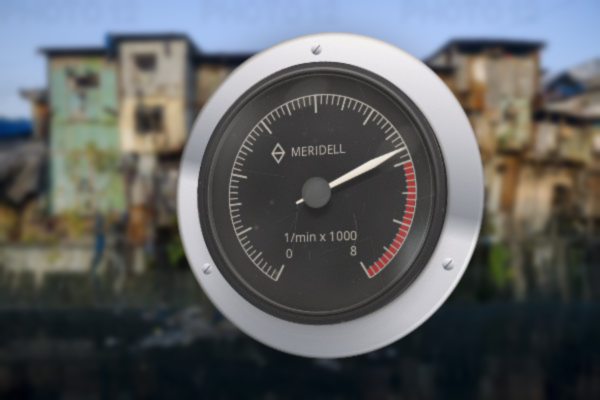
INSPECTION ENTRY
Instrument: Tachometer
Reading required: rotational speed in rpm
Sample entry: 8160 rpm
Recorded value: 5800 rpm
